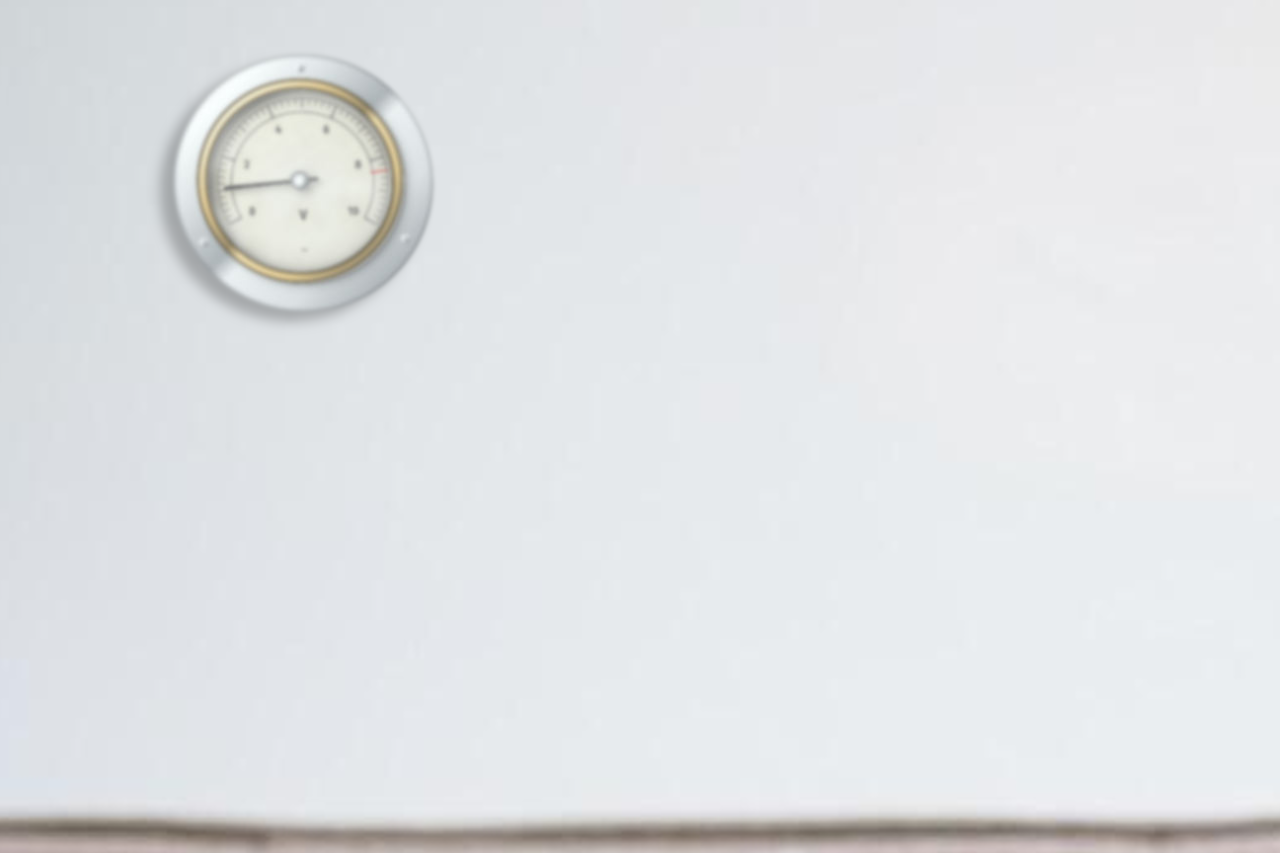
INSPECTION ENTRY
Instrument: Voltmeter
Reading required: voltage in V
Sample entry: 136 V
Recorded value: 1 V
